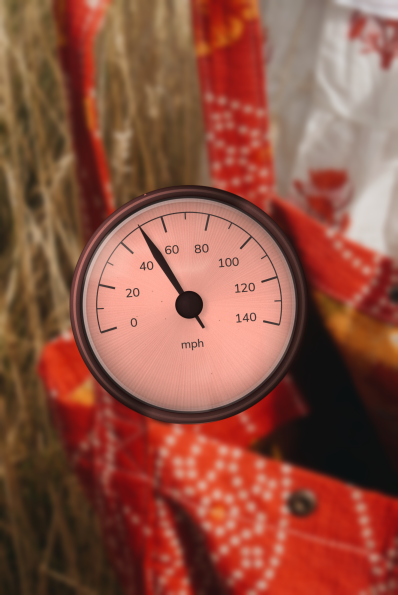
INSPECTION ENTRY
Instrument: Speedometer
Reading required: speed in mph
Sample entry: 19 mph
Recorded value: 50 mph
